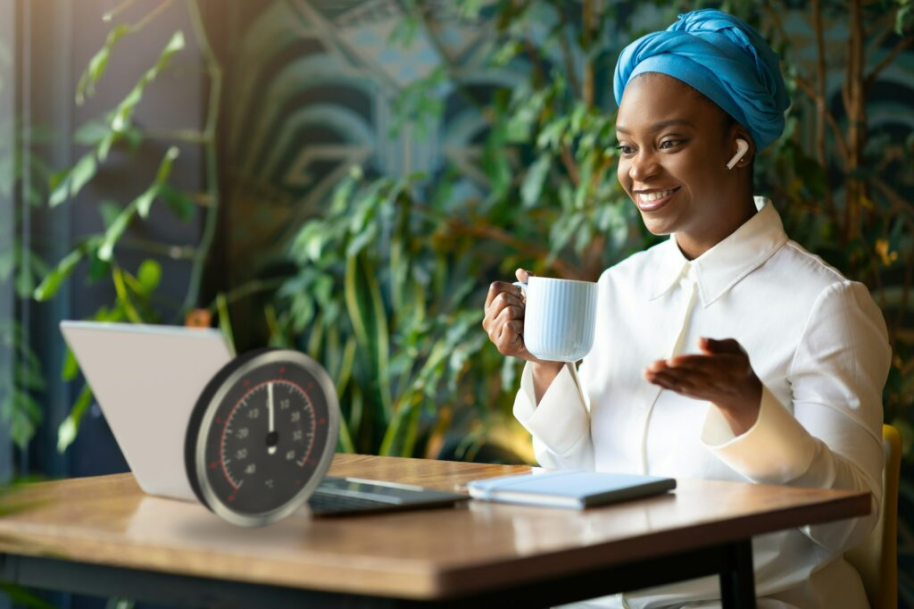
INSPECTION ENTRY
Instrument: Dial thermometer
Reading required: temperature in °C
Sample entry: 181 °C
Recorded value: 0 °C
